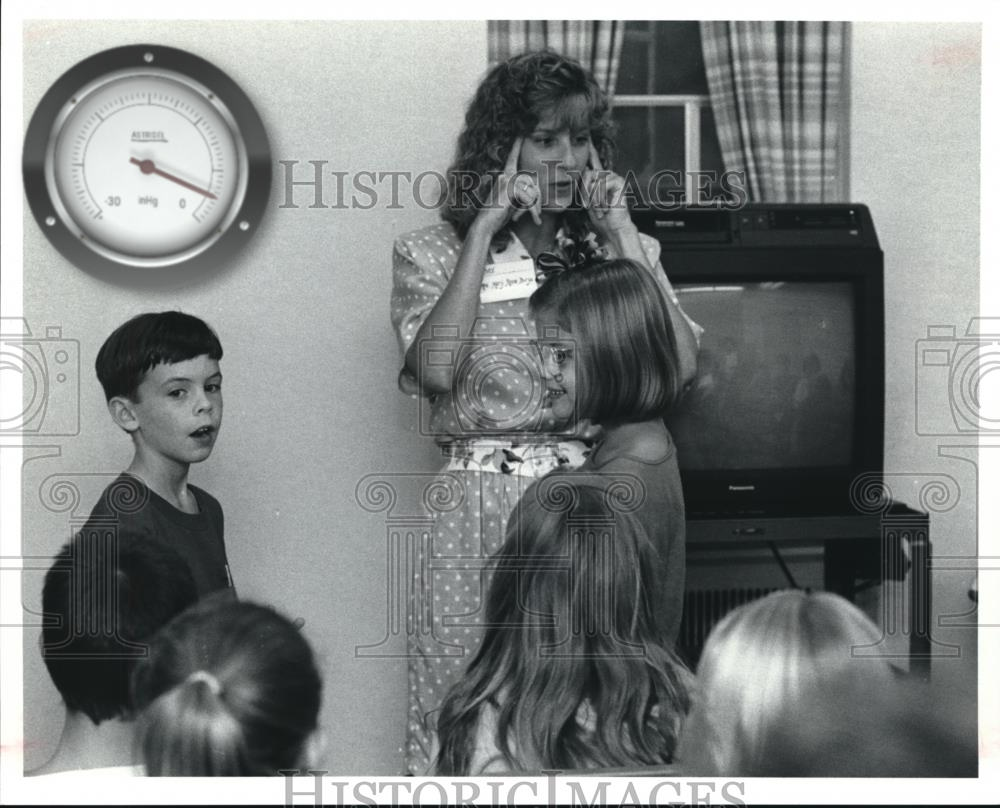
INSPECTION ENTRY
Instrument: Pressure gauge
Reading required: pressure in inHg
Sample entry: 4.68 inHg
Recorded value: -2.5 inHg
